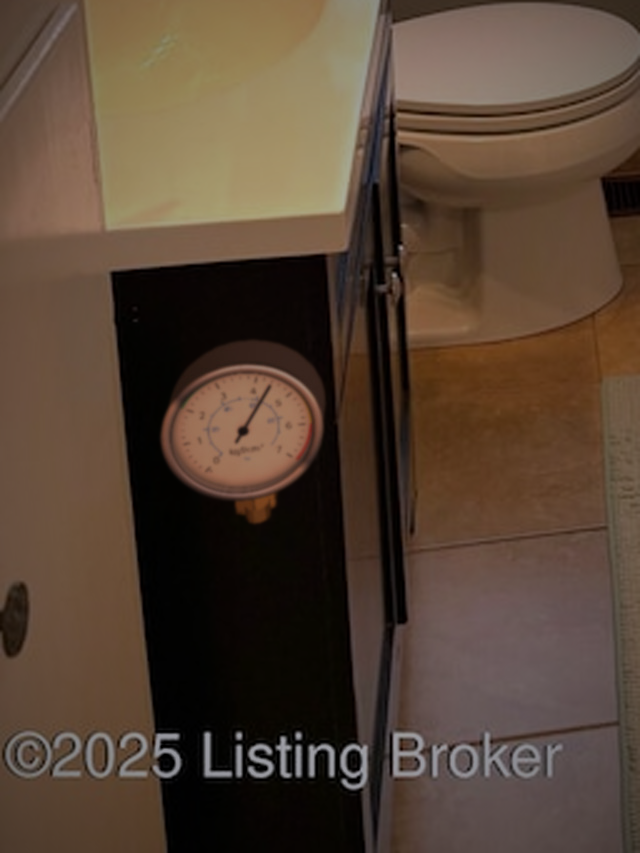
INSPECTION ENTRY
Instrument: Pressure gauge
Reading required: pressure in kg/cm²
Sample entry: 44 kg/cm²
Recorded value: 4.4 kg/cm²
